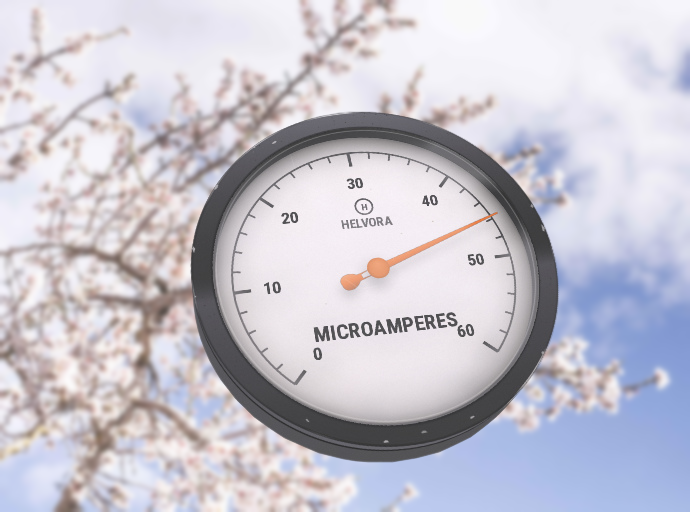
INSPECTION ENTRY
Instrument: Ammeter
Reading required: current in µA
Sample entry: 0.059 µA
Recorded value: 46 µA
